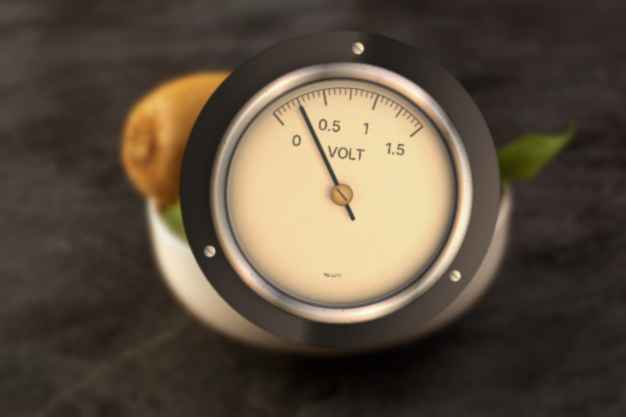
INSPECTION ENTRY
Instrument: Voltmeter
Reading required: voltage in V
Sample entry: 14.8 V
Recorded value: 0.25 V
